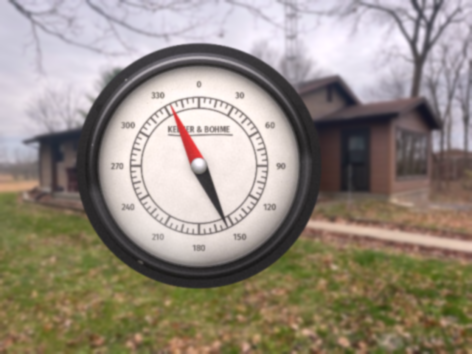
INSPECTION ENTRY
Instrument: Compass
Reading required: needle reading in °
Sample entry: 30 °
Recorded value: 335 °
